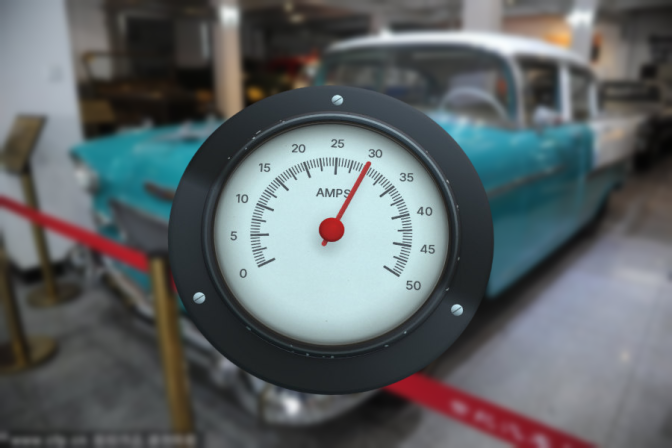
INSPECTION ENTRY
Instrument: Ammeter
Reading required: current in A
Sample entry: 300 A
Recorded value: 30 A
